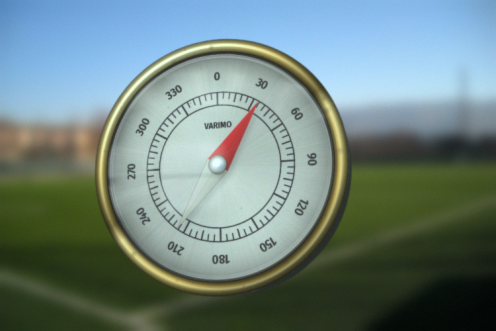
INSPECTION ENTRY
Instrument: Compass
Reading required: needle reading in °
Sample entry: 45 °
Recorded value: 35 °
